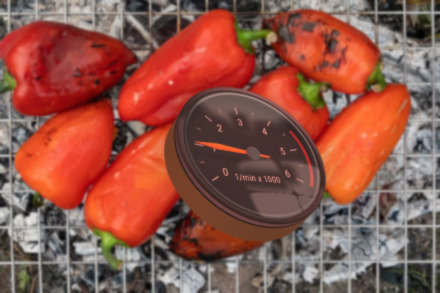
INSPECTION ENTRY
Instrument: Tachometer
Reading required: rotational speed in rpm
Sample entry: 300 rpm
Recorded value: 1000 rpm
